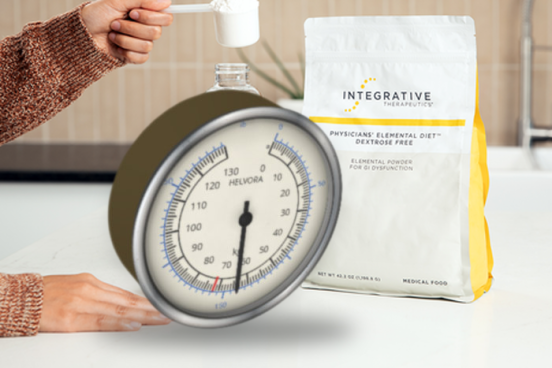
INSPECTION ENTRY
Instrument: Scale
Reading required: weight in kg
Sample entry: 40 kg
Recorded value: 65 kg
